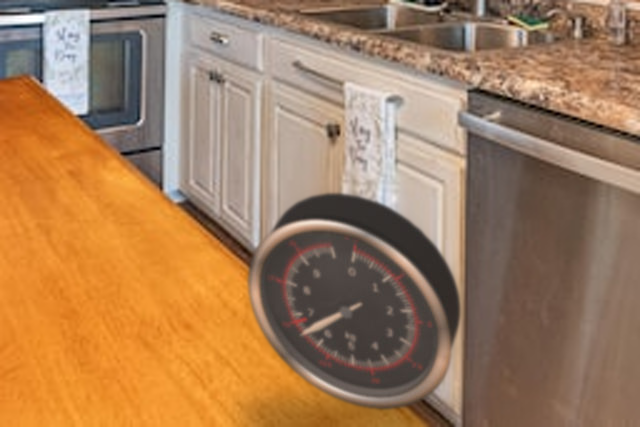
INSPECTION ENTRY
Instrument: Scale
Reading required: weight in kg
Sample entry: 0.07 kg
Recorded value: 6.5 kg
